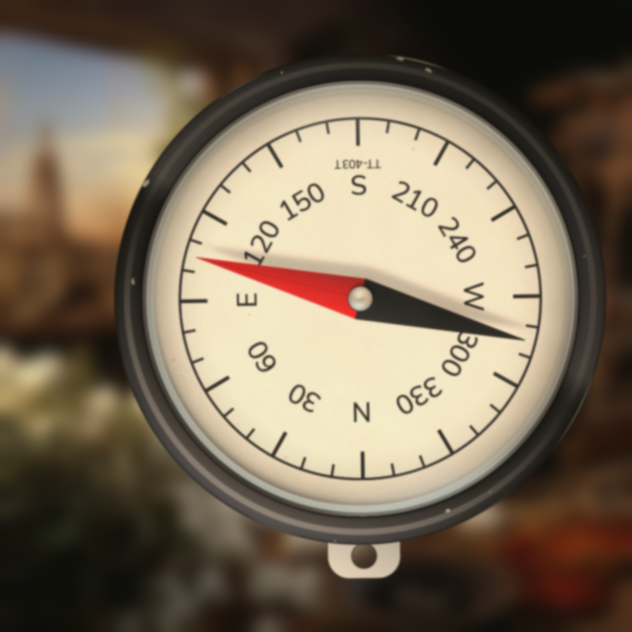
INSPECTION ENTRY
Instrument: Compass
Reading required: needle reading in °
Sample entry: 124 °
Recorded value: 105 °
